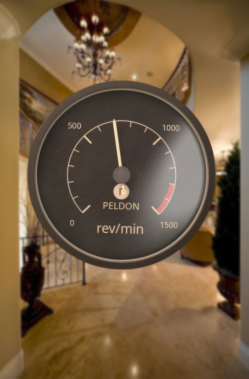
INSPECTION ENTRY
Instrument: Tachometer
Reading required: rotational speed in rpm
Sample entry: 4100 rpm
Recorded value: 700 rpm
